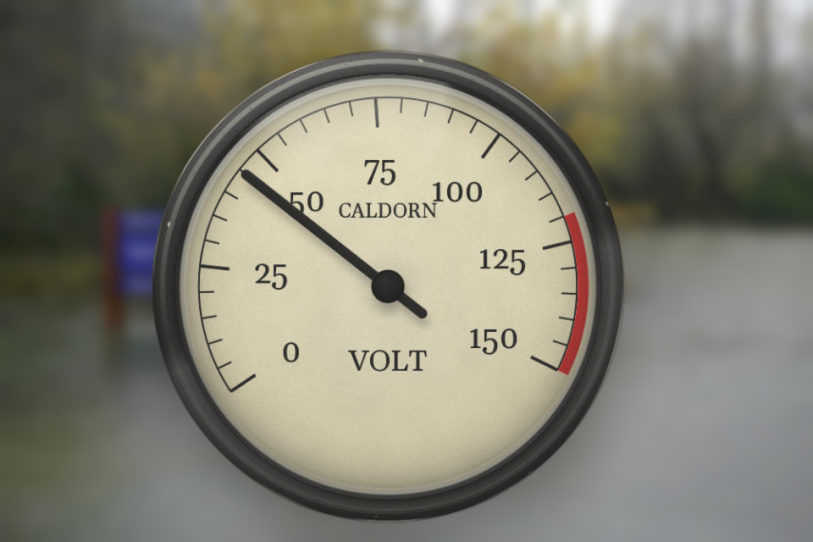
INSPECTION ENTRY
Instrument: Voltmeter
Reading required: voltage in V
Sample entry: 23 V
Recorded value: 45 V
